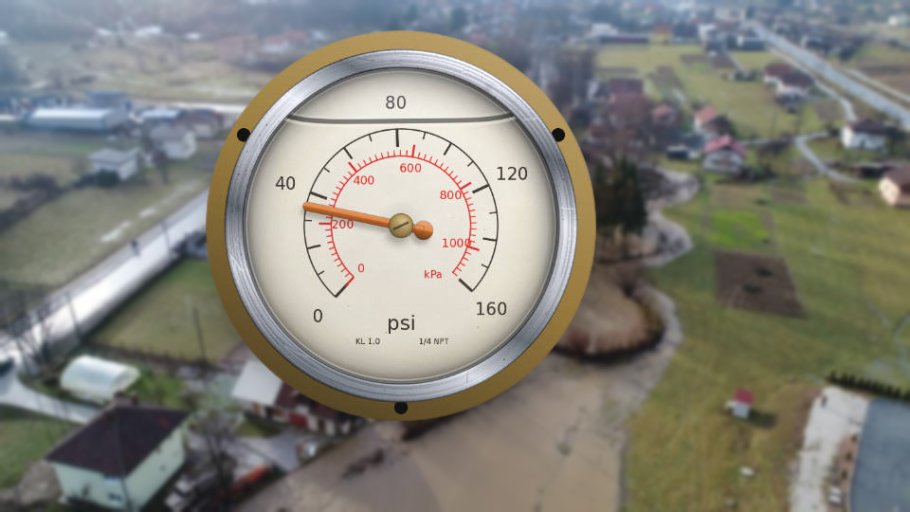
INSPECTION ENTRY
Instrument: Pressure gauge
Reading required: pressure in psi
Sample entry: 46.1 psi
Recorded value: 35 psi
